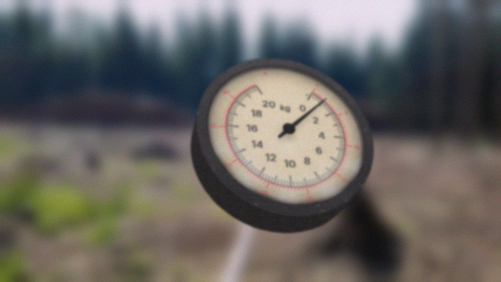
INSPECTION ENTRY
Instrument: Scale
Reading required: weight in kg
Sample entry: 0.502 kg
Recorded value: 1 kg
